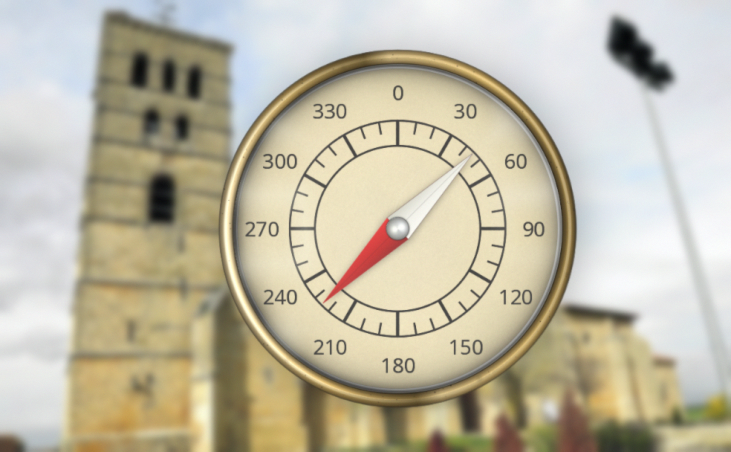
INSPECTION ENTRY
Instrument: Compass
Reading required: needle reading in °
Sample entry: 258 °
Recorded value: 225 °
